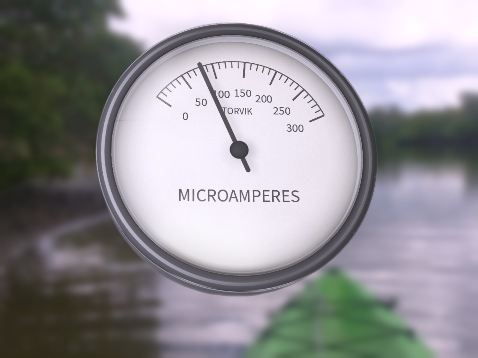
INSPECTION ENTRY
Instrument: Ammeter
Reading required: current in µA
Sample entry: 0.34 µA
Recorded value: 80 µA
